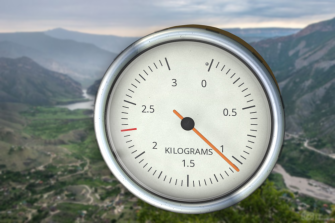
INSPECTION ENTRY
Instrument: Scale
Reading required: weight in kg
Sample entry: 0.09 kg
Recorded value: 1.05 kg
